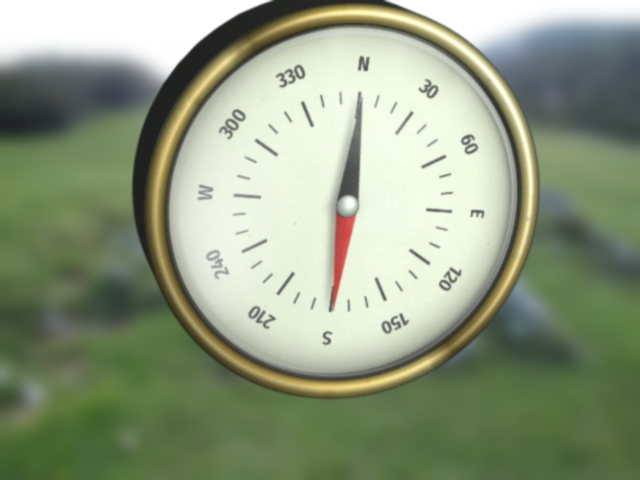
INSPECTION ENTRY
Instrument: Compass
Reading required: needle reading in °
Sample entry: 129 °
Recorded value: 180 °
